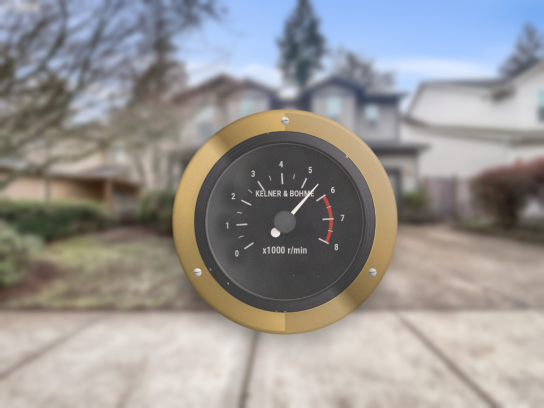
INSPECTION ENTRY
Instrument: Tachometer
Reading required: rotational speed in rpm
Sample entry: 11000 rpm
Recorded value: 5500 rpm
